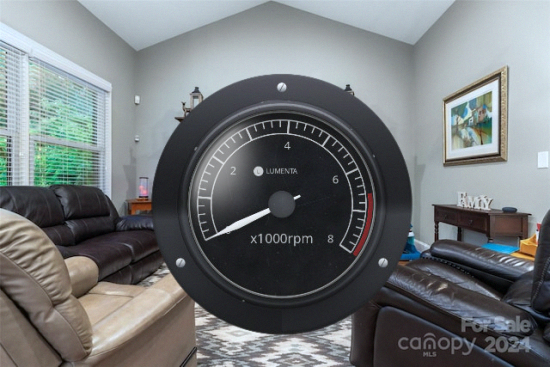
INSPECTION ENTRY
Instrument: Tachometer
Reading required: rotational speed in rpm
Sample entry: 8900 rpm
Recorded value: 0 rpm
